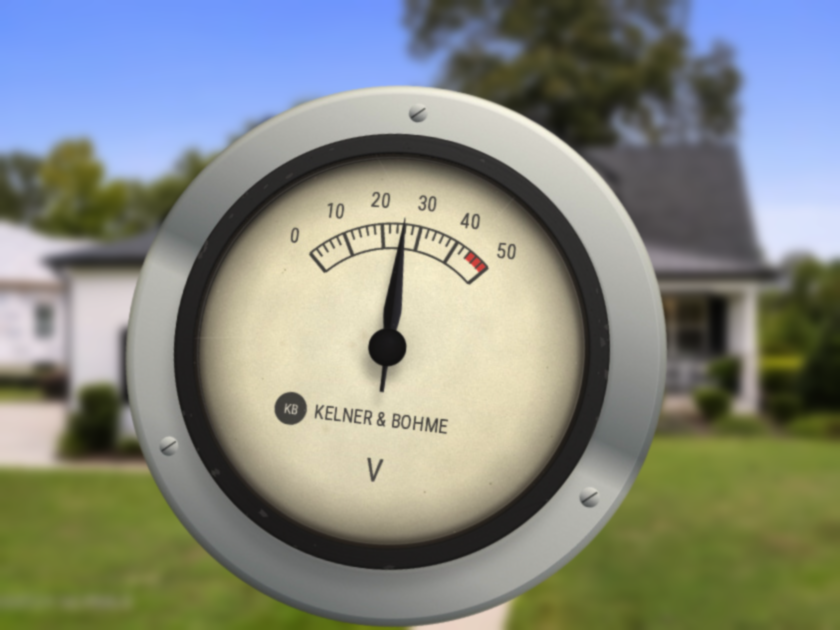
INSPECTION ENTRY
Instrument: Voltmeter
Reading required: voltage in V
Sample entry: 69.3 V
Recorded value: 26 V
